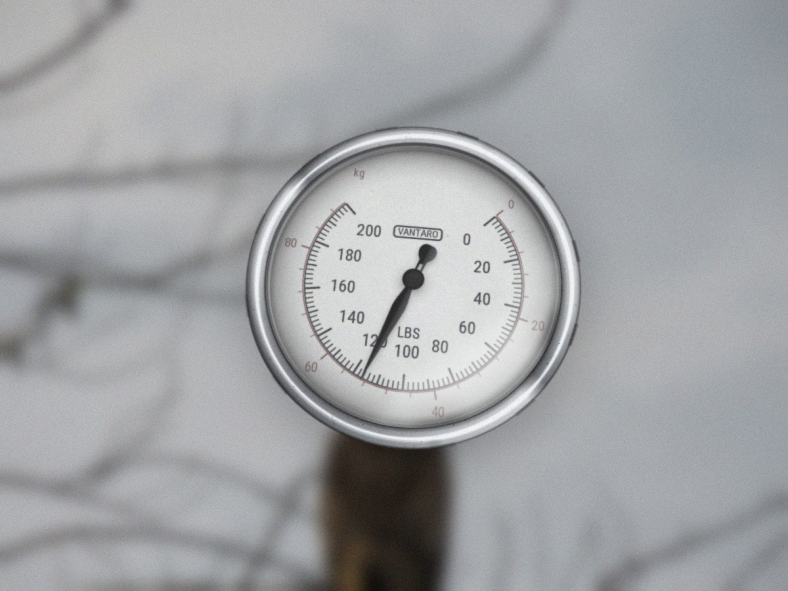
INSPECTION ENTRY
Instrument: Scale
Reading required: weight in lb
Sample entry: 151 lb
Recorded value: 116 lb
